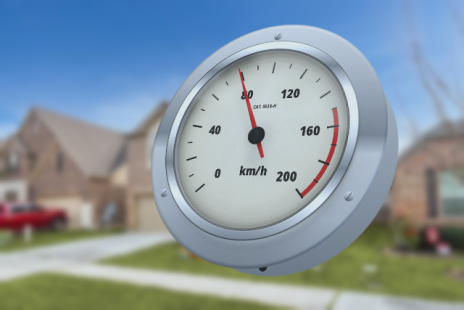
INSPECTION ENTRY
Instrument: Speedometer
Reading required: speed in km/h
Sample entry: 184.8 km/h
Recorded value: 80 km/h
